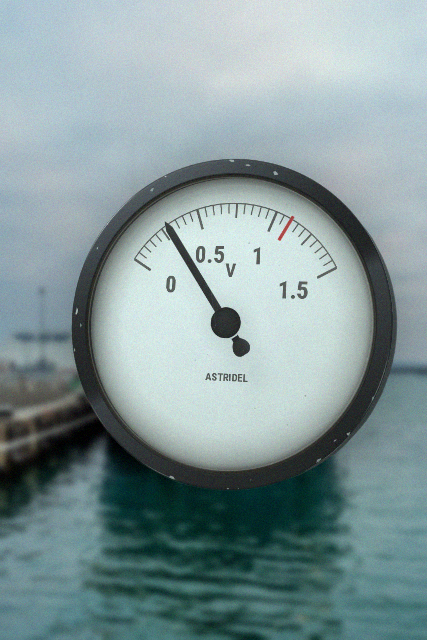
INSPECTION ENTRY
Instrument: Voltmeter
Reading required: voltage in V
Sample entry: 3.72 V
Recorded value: 0.3 V
